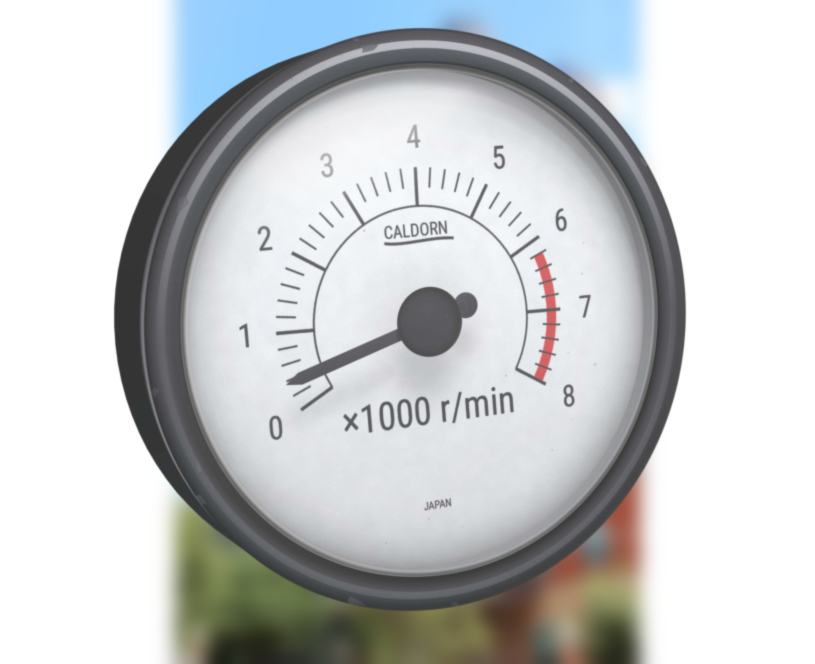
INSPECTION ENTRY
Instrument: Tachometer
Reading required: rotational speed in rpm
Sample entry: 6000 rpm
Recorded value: 400 rpm
